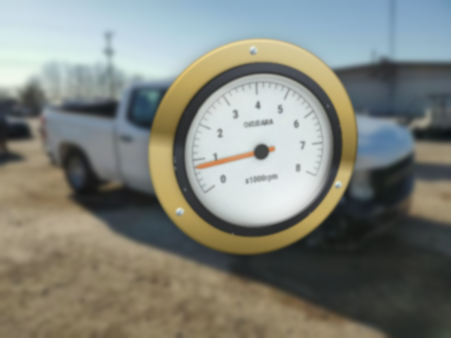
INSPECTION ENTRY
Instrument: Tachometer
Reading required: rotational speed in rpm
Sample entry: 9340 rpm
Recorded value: 800 rpm
